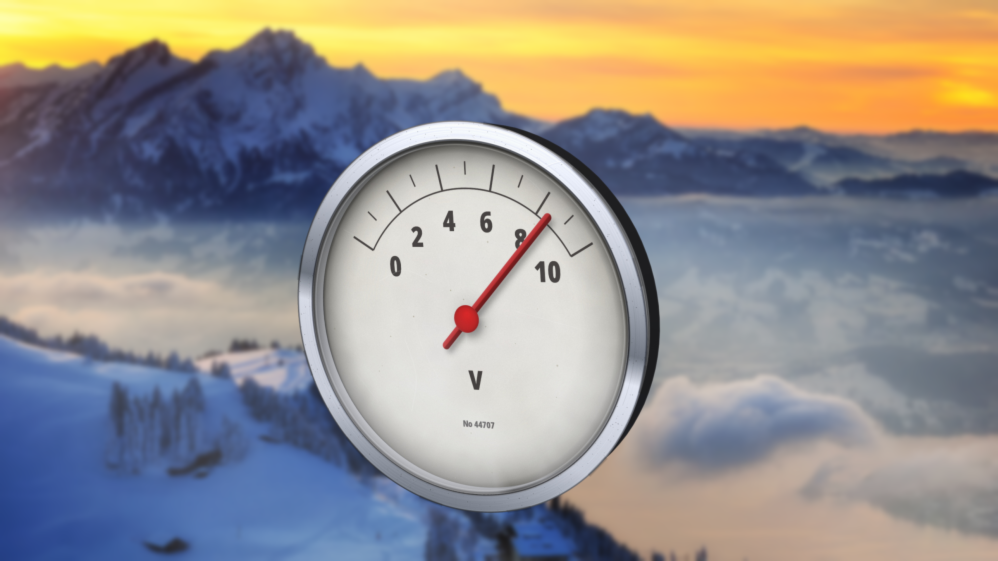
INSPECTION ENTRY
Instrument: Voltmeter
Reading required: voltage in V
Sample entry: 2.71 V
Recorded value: 8.5 V
